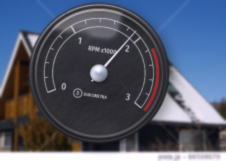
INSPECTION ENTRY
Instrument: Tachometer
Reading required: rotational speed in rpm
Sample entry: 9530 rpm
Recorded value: 1900 rpm
